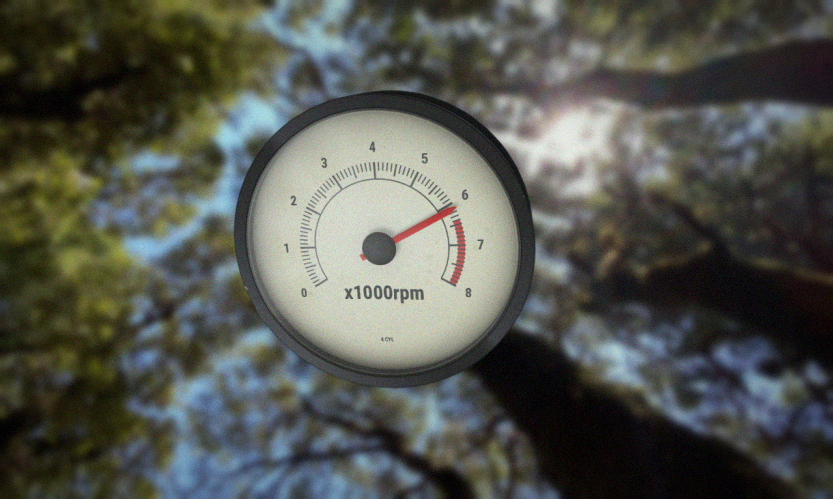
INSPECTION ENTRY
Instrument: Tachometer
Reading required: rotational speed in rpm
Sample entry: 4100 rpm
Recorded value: 6100 rpm
